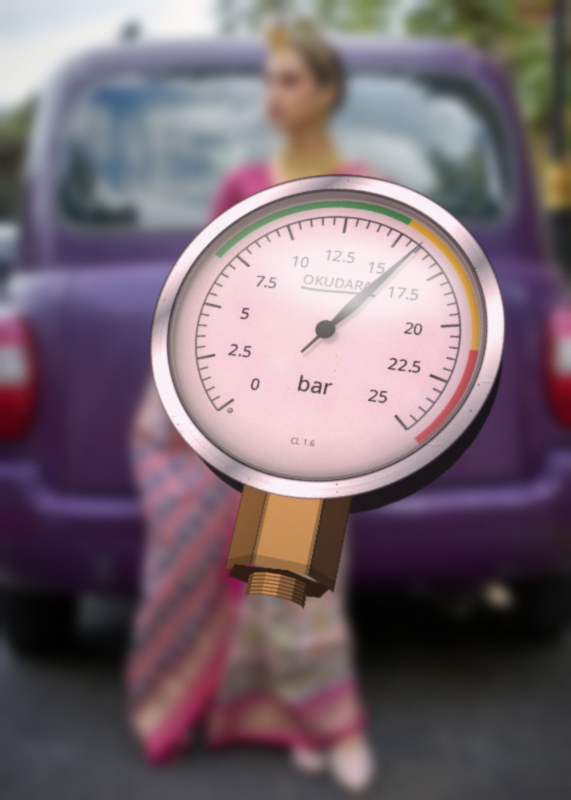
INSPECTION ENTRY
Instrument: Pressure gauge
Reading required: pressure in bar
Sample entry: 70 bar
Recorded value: 16 bar
